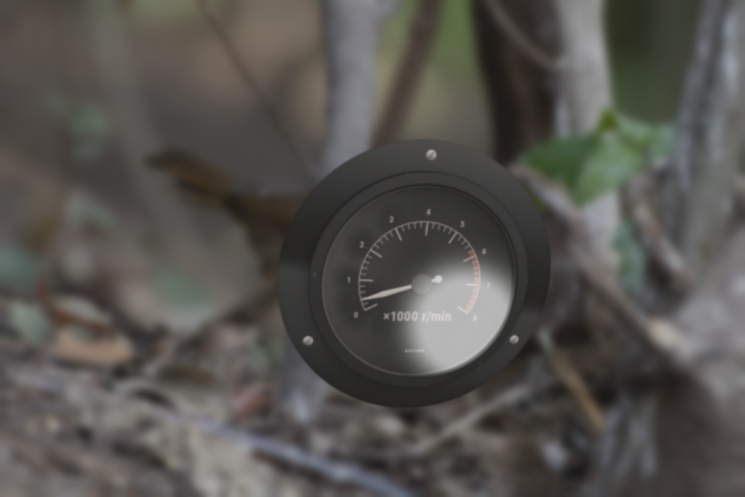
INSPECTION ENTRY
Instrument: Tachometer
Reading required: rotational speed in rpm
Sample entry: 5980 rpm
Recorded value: 400 rpm
